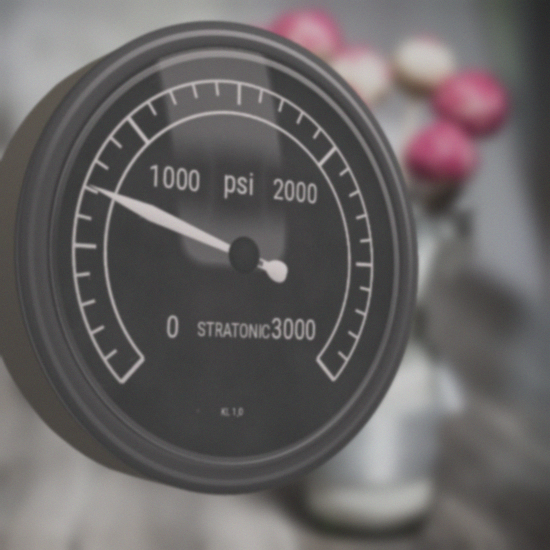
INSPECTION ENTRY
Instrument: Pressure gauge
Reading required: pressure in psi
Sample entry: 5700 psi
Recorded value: 700 psi
